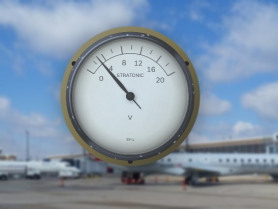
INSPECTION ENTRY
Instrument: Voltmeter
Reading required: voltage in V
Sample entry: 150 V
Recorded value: 3 V
